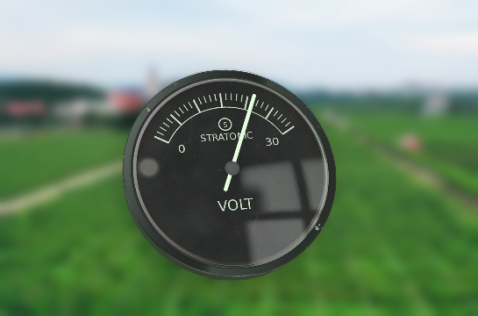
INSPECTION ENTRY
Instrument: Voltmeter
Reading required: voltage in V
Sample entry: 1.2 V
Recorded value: 21 V
